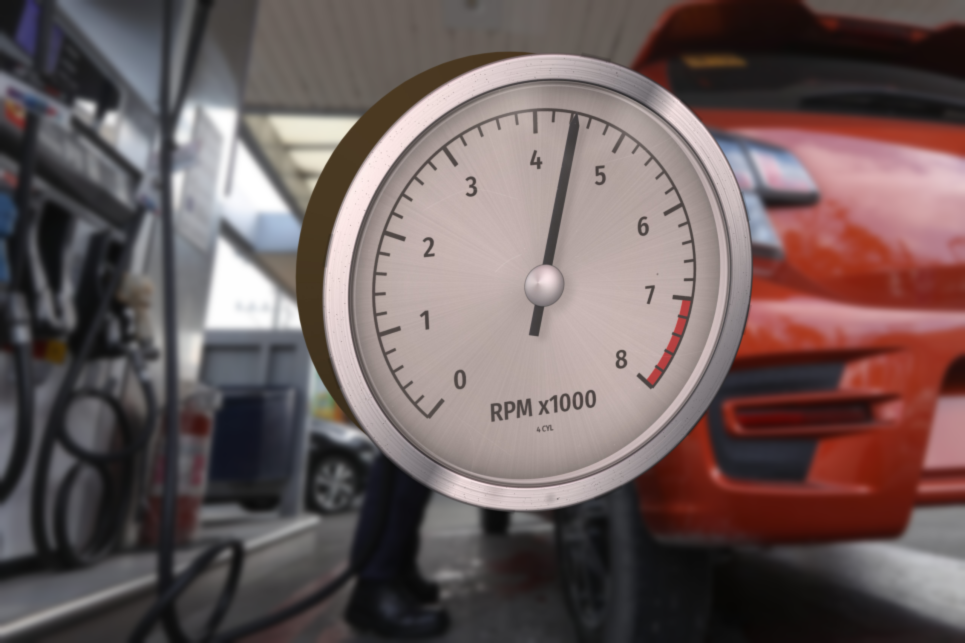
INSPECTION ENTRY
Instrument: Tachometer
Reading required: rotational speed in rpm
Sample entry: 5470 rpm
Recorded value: 4400 rpm
